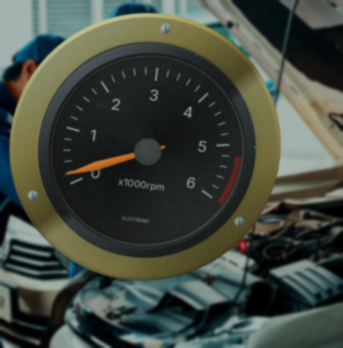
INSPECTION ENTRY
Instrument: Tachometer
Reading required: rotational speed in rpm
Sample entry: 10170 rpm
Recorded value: 200 rpm
